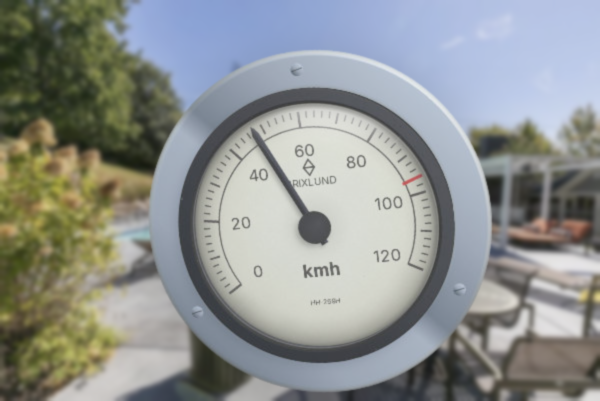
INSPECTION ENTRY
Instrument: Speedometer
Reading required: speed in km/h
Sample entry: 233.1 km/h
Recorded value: 48 km/h
